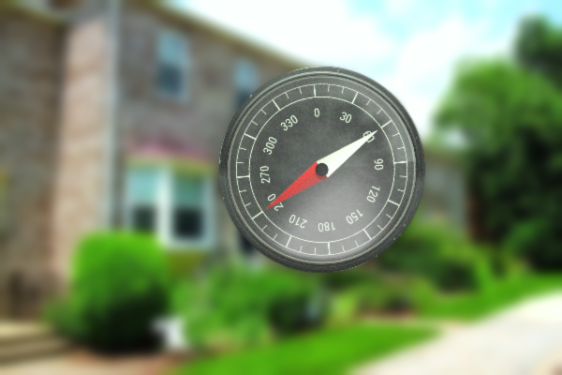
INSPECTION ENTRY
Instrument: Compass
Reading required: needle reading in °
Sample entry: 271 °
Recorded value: 240 °
